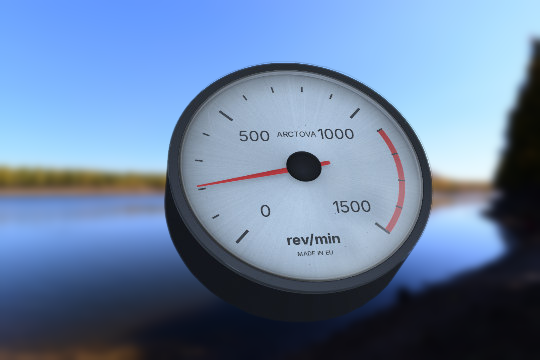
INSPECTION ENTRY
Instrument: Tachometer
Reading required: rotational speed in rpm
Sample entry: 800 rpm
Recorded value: 200 rpm
